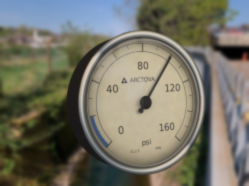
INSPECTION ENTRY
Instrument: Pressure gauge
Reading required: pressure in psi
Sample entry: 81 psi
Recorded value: 100 psi
